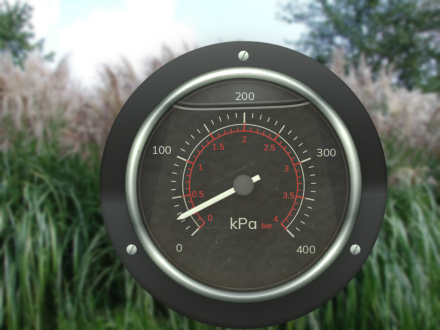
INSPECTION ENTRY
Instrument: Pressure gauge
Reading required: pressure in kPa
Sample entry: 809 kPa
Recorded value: 25 kPa
